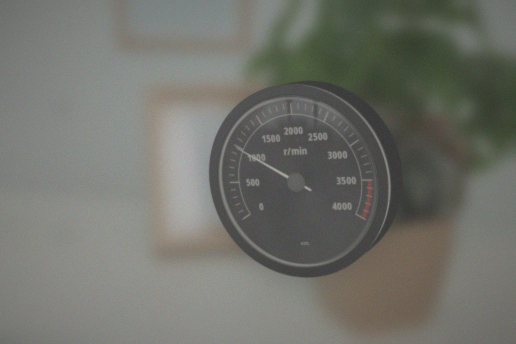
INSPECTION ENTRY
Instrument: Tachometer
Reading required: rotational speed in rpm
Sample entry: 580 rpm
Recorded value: 1000 rpm
